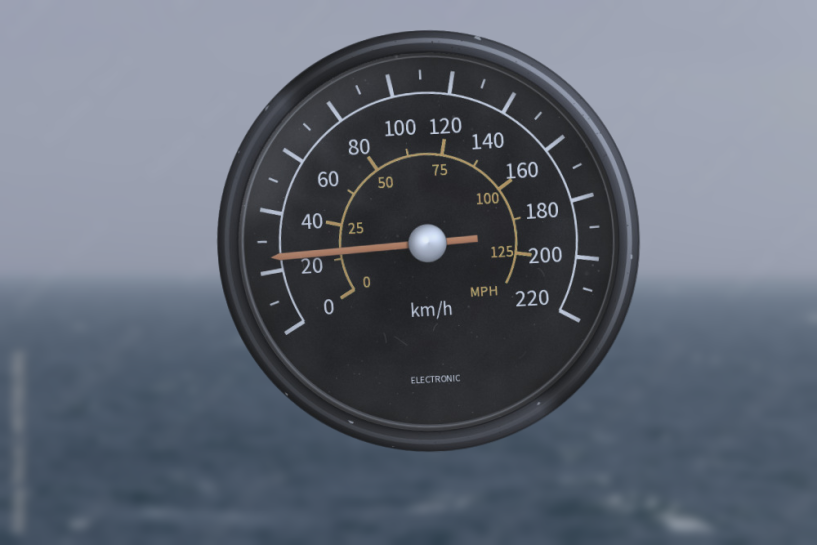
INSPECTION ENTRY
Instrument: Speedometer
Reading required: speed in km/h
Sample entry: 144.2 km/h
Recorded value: 25 km/h
